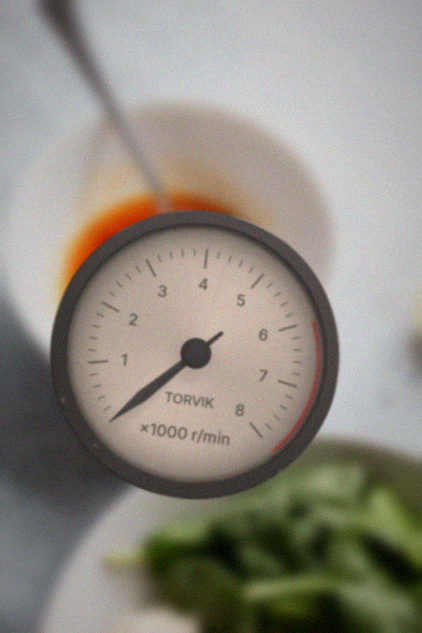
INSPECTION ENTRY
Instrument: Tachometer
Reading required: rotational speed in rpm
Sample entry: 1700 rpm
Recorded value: 0 rpm
